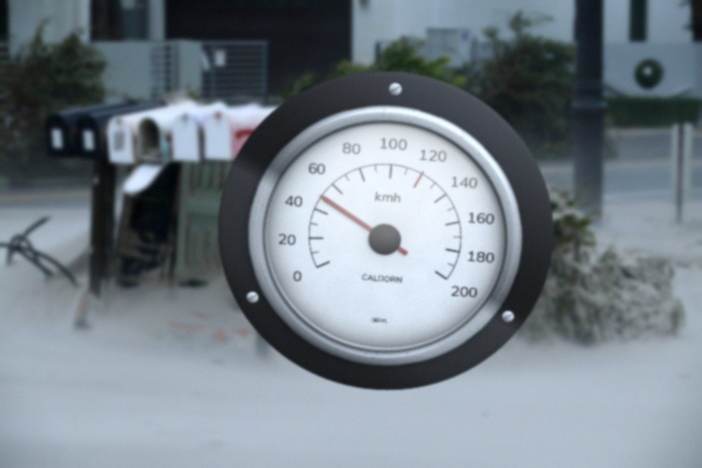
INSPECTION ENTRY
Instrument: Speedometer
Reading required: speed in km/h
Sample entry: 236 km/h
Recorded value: 50 km/h
